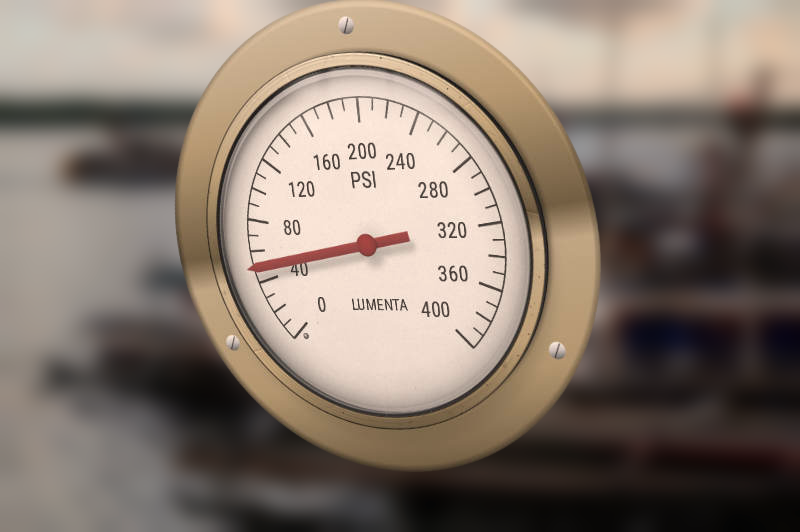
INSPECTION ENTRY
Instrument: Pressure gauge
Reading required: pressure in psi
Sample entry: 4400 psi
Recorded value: 50 psi
